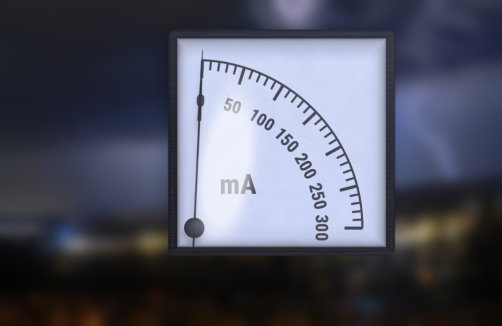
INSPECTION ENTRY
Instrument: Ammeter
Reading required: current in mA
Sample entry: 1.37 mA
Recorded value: 0 mA
